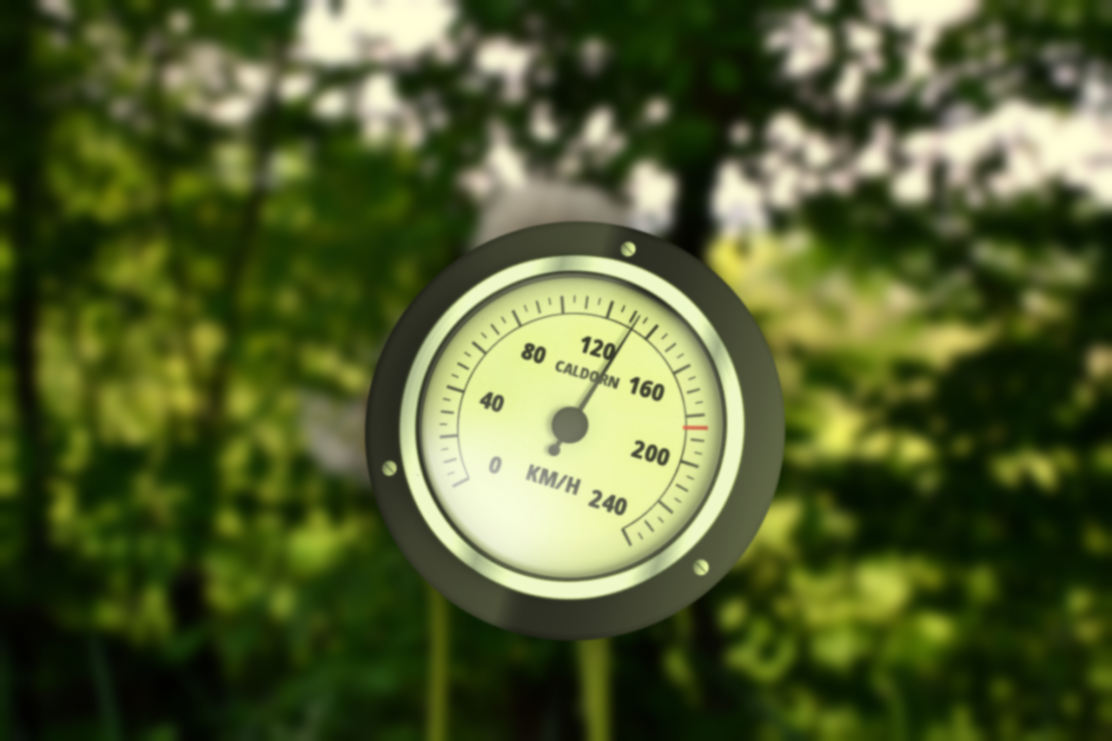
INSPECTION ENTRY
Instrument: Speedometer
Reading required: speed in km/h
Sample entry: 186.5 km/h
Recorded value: 132.5 km/h
